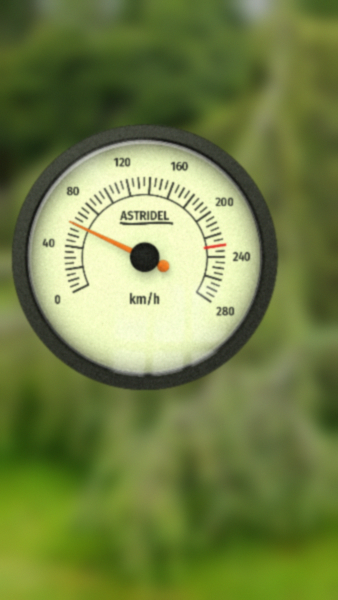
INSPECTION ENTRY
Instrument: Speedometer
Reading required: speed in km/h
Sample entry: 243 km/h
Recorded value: 60 km/h
